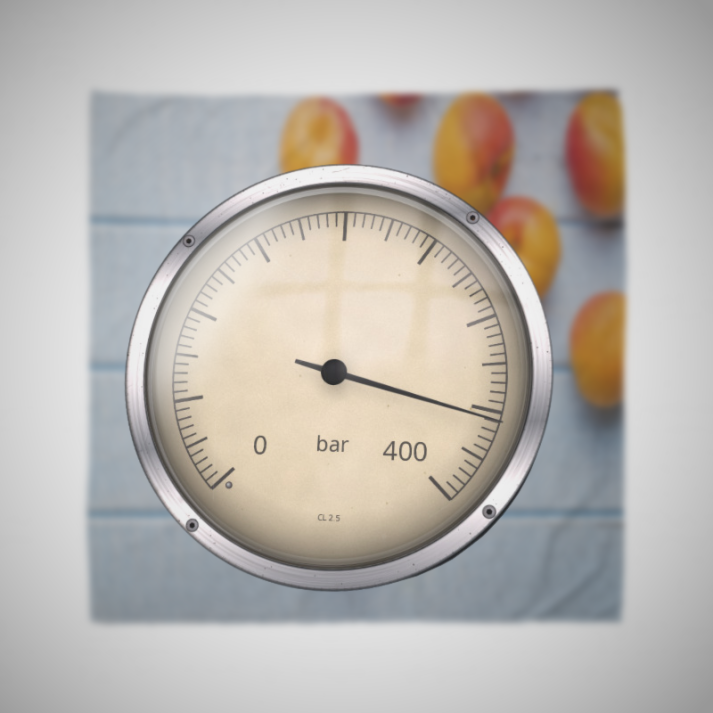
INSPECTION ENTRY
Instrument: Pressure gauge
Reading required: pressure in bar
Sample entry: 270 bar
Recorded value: 355 bar
